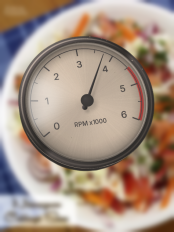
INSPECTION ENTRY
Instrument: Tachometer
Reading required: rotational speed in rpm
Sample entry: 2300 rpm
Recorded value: 3750 rpm
